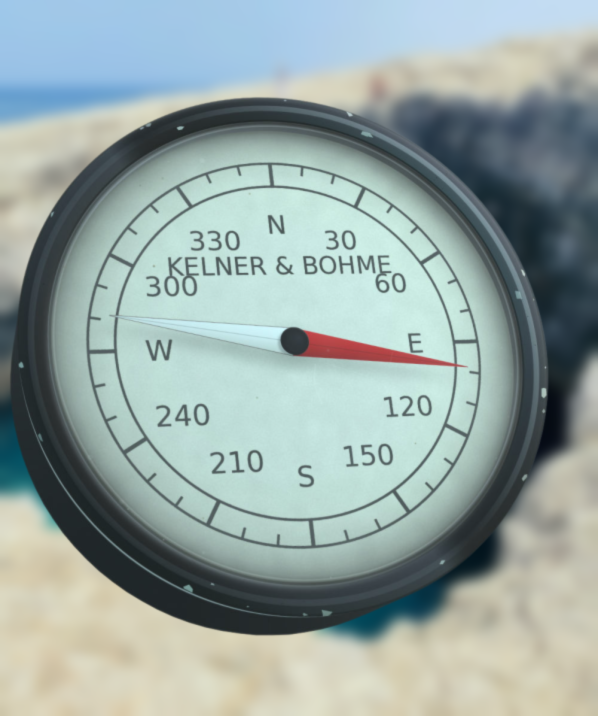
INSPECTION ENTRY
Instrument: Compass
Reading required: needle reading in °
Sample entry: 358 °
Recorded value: 100 °
